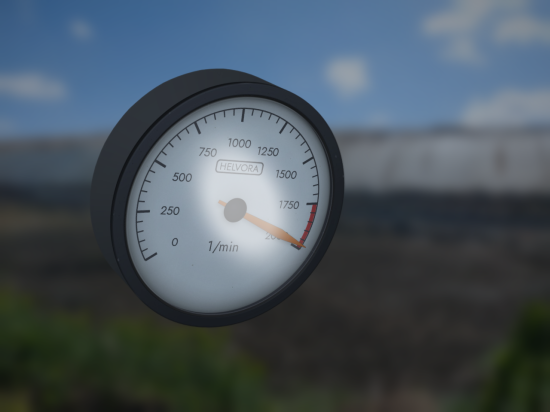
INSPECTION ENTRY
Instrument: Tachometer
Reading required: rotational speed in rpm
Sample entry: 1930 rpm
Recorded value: 1975 rpm
